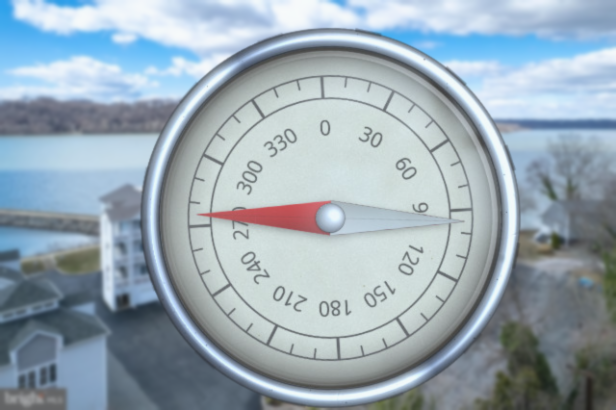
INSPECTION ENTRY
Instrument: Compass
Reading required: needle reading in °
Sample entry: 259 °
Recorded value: 275 °
